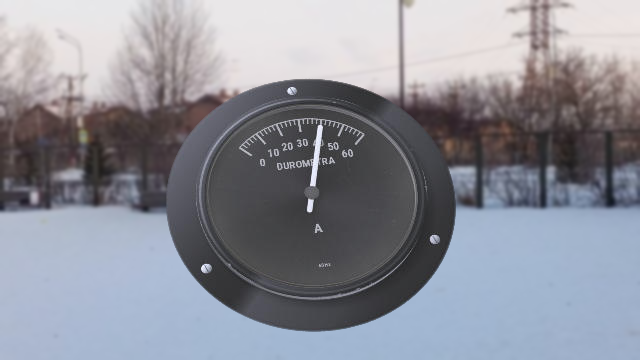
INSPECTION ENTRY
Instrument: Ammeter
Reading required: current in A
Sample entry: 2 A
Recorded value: 40 A
